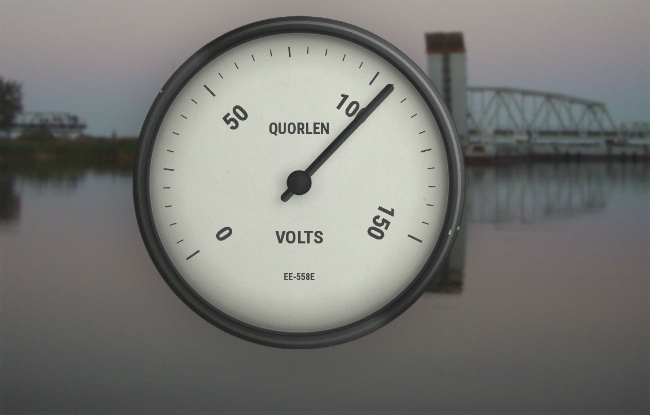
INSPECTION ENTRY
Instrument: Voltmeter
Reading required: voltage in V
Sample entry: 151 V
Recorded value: 105 V
